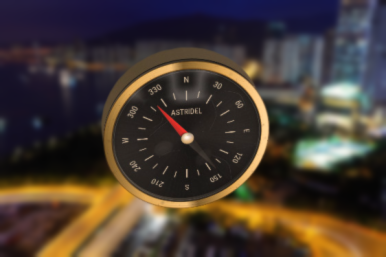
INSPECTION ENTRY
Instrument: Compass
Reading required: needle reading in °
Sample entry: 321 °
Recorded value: 322.5 °
